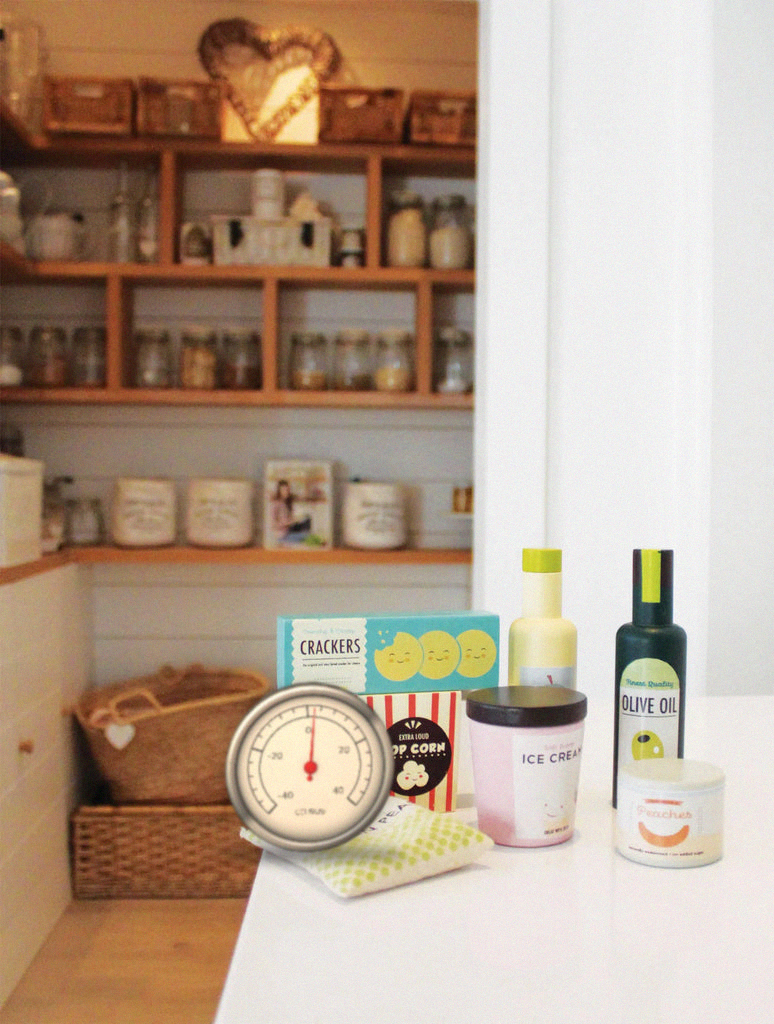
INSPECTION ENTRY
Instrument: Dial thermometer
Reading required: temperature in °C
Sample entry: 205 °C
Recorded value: 2 °C
